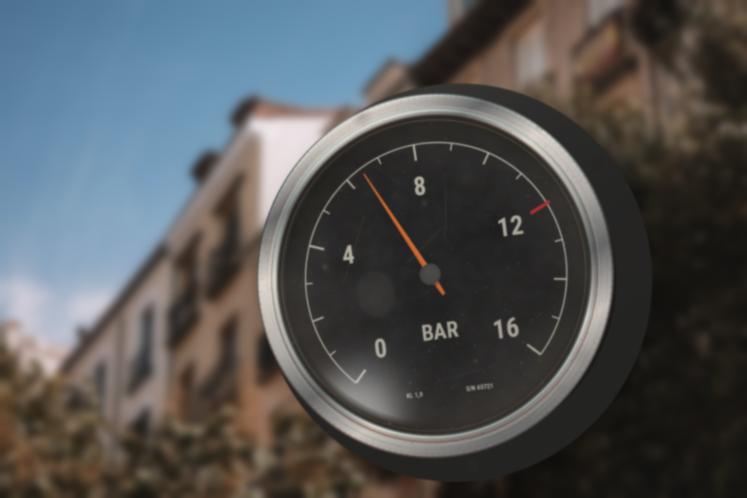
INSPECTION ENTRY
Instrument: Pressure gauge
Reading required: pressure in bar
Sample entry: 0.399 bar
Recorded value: 6.5 bar
